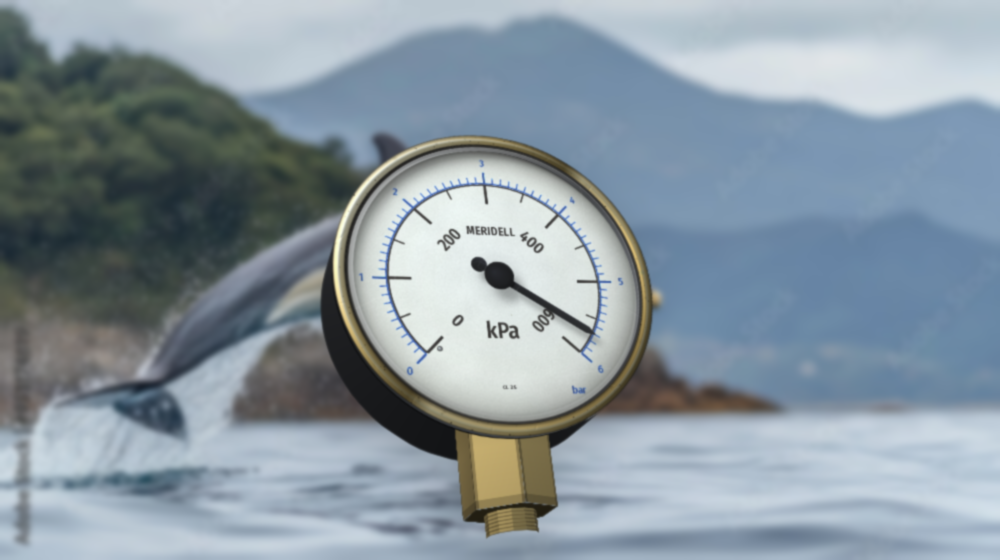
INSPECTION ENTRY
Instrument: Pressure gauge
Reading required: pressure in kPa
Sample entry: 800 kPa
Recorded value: 575 kPa
